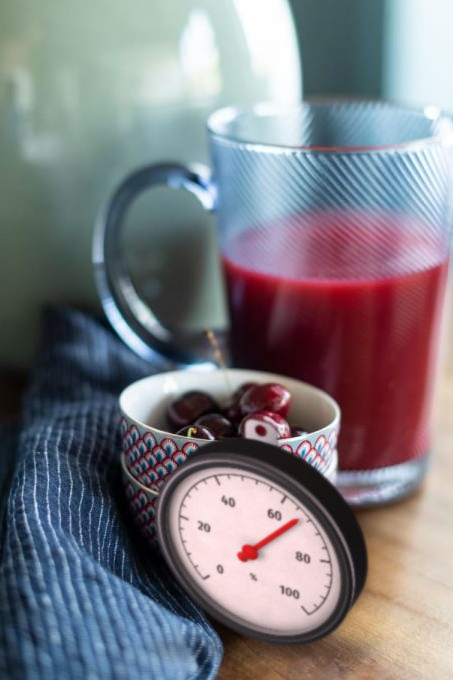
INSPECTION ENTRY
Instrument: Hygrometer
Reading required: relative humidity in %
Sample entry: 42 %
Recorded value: 66 %
